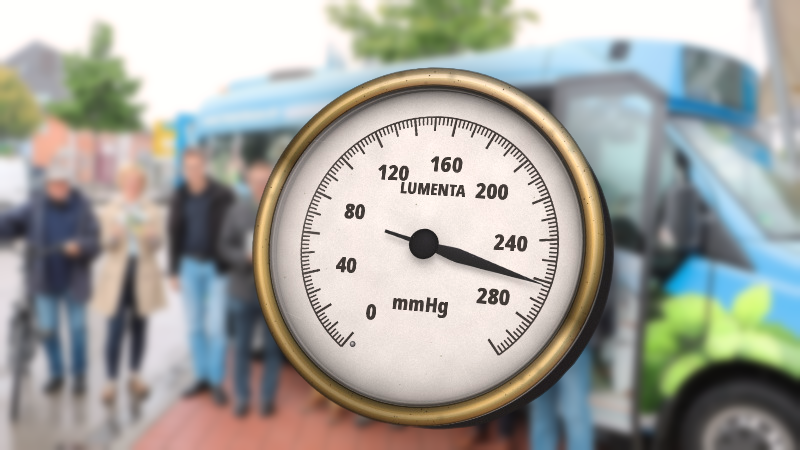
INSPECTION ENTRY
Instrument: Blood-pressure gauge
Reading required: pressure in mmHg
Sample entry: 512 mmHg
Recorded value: 262 mmHg
